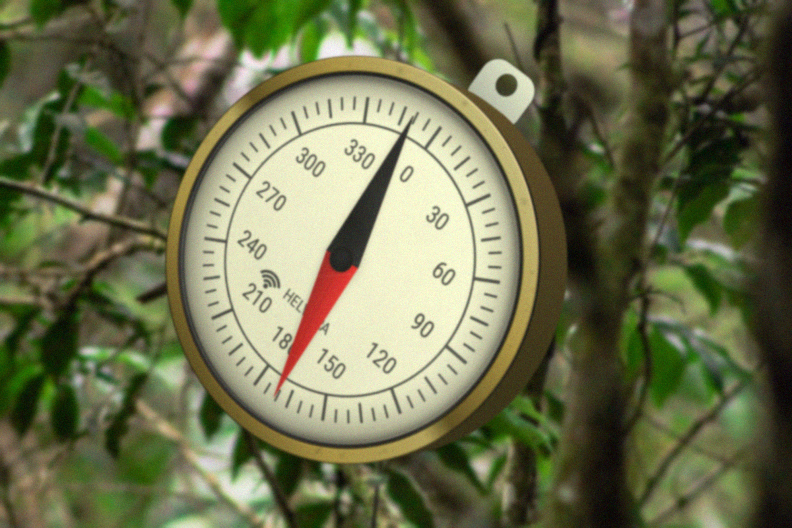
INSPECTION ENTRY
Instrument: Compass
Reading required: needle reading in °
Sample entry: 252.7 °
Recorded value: 170 °
